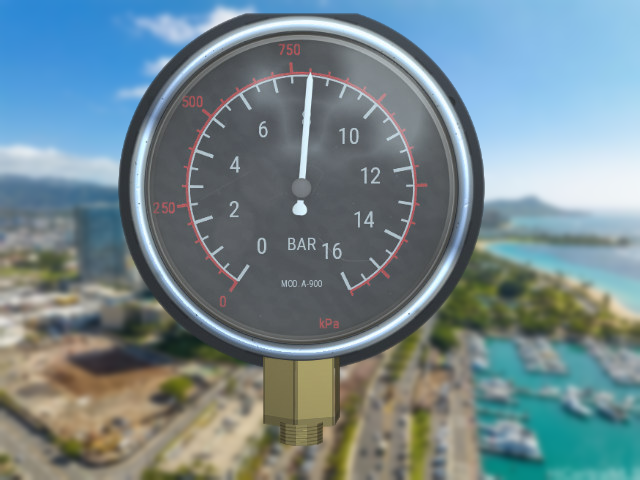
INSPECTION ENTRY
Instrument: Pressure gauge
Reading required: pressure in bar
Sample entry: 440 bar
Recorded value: 8 bar
